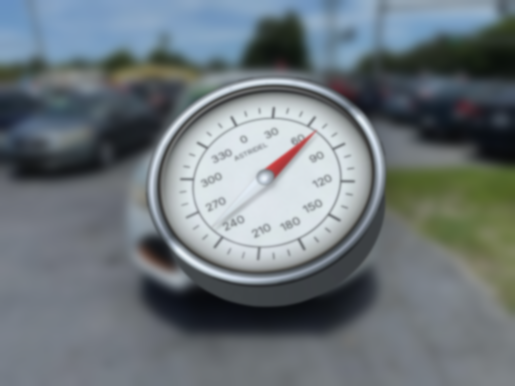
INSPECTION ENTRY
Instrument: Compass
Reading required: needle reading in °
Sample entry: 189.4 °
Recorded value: 70 °
